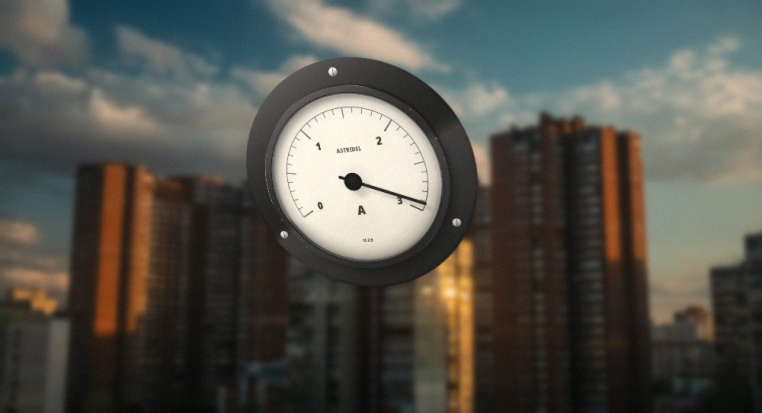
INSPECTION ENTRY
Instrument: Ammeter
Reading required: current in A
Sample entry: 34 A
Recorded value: 2.9 A
